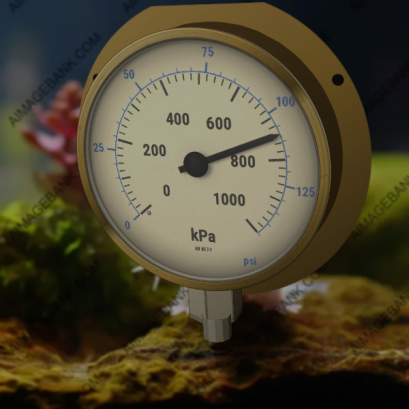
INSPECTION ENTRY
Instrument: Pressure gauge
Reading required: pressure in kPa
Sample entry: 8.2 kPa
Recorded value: 740 kPa
